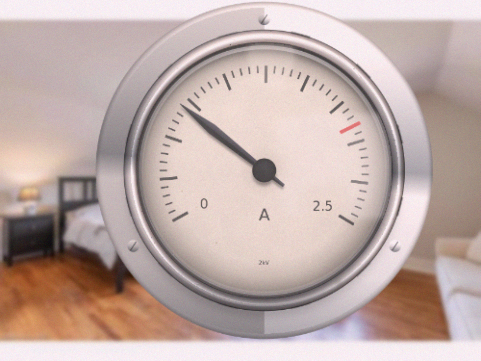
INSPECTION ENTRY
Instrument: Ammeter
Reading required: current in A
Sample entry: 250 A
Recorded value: 0.7 A
